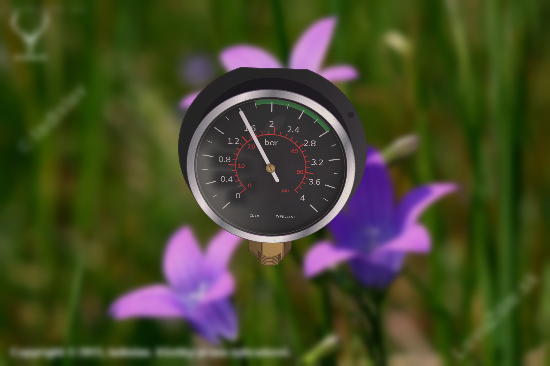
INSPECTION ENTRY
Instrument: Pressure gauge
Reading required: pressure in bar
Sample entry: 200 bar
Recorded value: 1.6 bar
